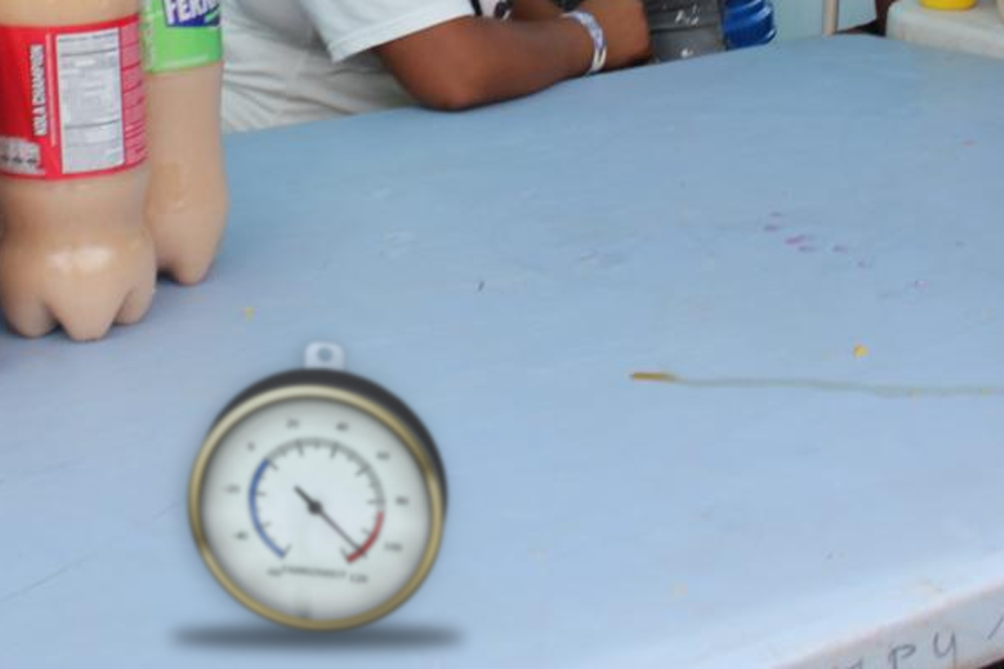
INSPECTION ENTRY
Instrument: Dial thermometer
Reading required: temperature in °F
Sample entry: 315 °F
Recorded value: 110 °F
